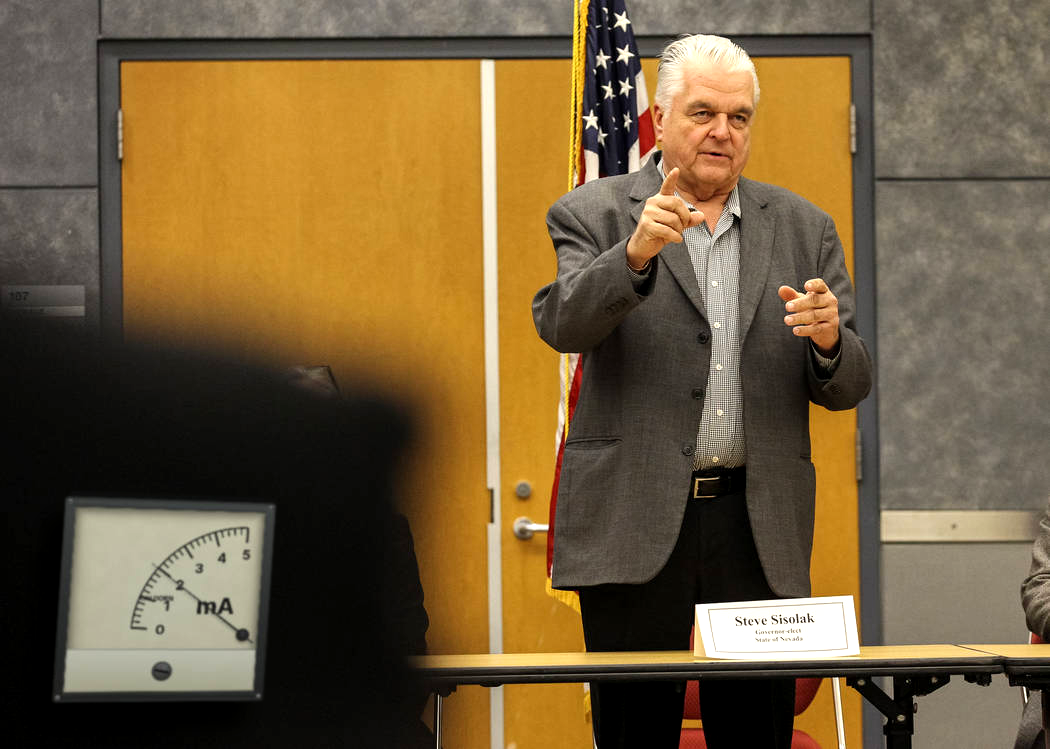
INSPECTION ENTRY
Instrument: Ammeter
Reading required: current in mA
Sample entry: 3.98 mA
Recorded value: 2 mA
